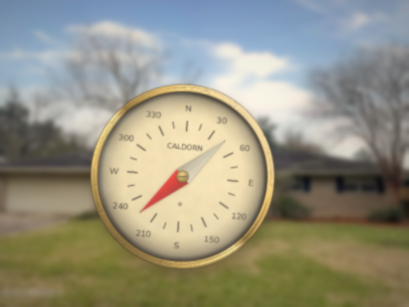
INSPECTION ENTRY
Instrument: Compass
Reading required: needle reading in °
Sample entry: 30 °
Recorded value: 225 °
